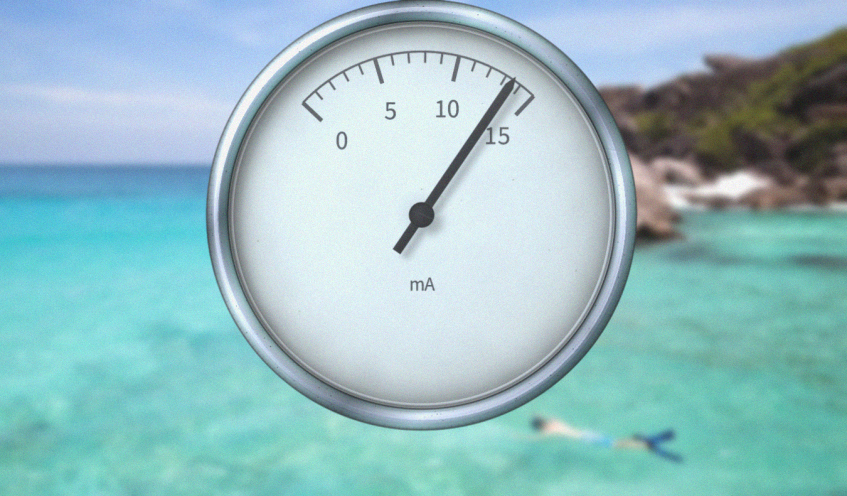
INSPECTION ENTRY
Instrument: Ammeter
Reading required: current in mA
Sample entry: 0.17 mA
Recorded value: 13.5 mA
